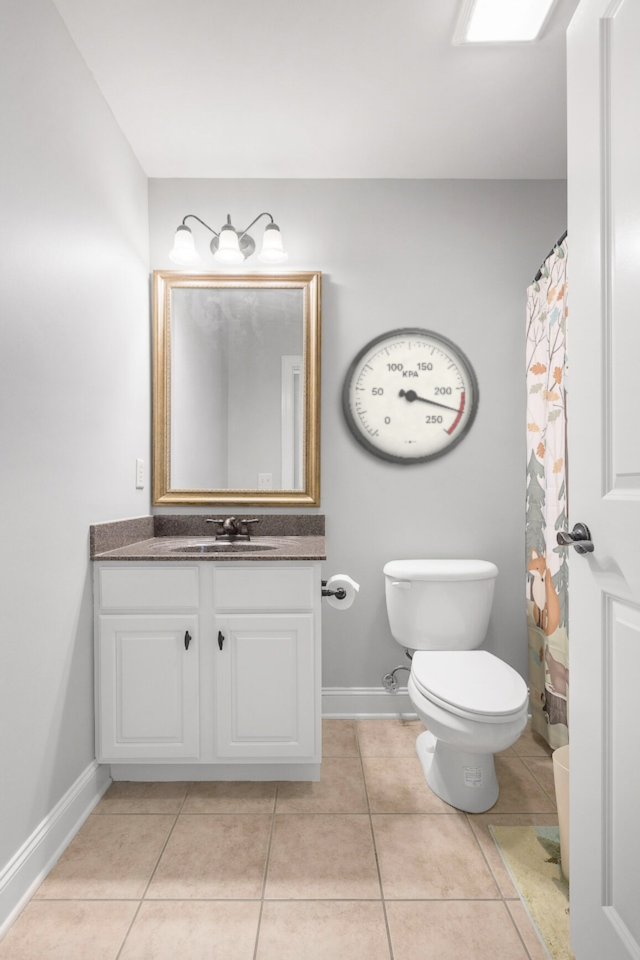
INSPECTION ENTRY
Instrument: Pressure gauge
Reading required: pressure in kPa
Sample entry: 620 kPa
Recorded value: 225 kPa
